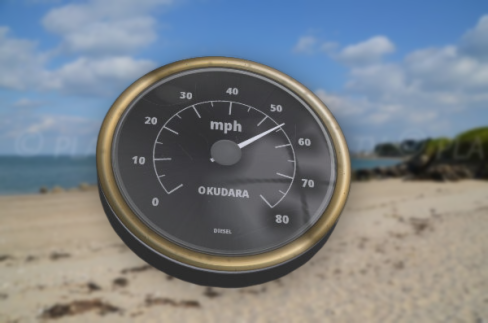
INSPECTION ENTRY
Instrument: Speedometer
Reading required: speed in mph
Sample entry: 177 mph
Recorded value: 55 mph
